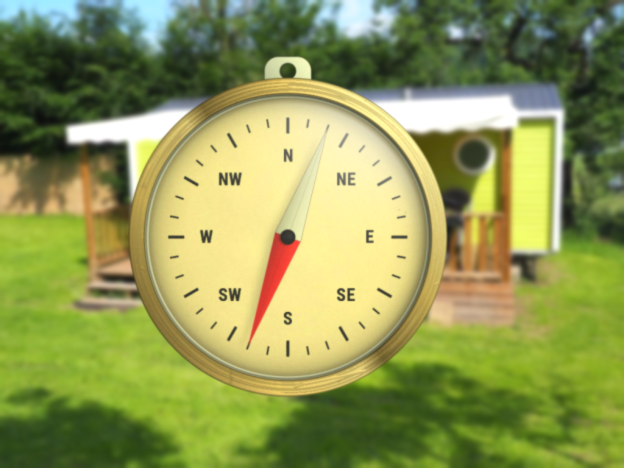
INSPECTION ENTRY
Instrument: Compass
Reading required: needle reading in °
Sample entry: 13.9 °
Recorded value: 200 °
